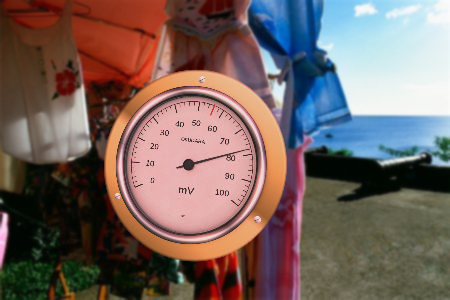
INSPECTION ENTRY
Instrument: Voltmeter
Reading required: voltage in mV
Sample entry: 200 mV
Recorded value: 78 mV
